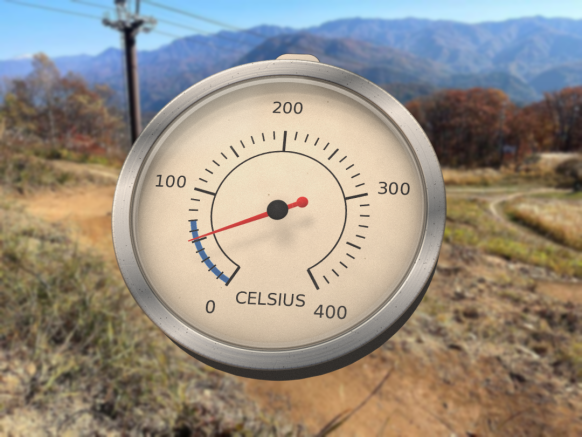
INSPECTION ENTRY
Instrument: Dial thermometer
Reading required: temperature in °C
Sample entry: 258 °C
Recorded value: 50 °C
